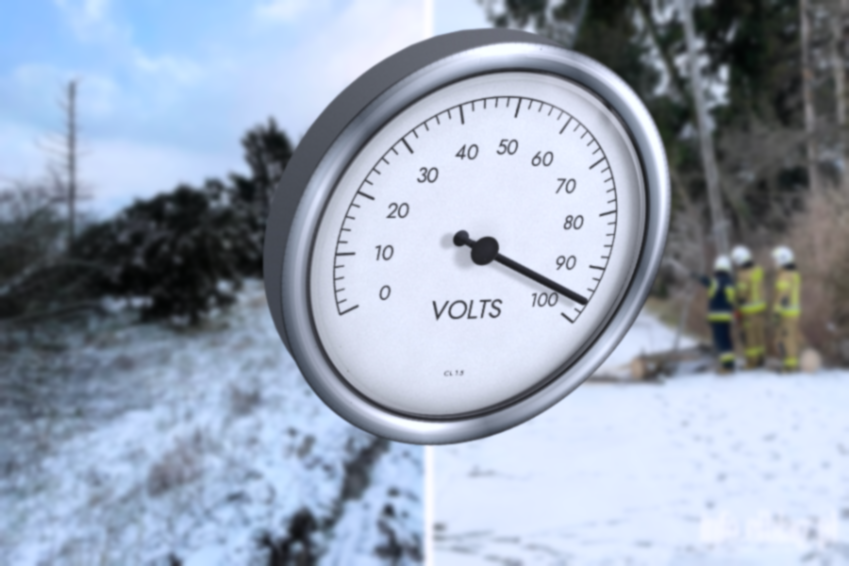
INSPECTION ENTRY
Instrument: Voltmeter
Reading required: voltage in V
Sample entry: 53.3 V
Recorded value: 96 V
